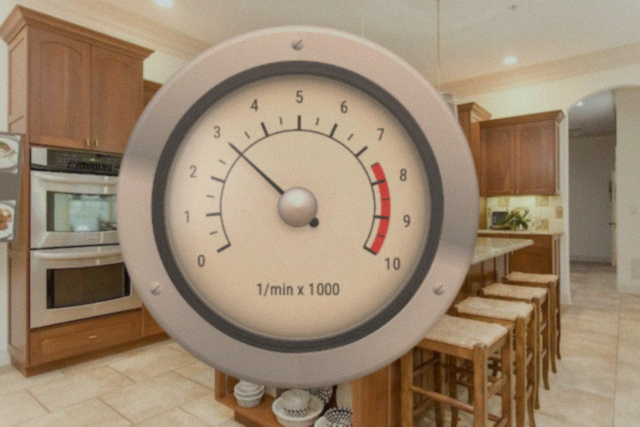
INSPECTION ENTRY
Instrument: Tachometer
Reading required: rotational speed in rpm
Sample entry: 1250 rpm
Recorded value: 3000 rpm
